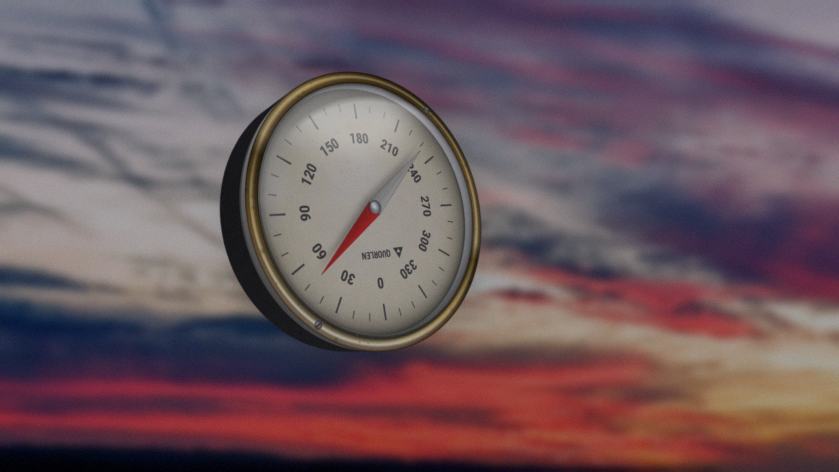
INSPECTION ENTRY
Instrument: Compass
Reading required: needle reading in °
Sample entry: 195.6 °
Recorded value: 50 °
